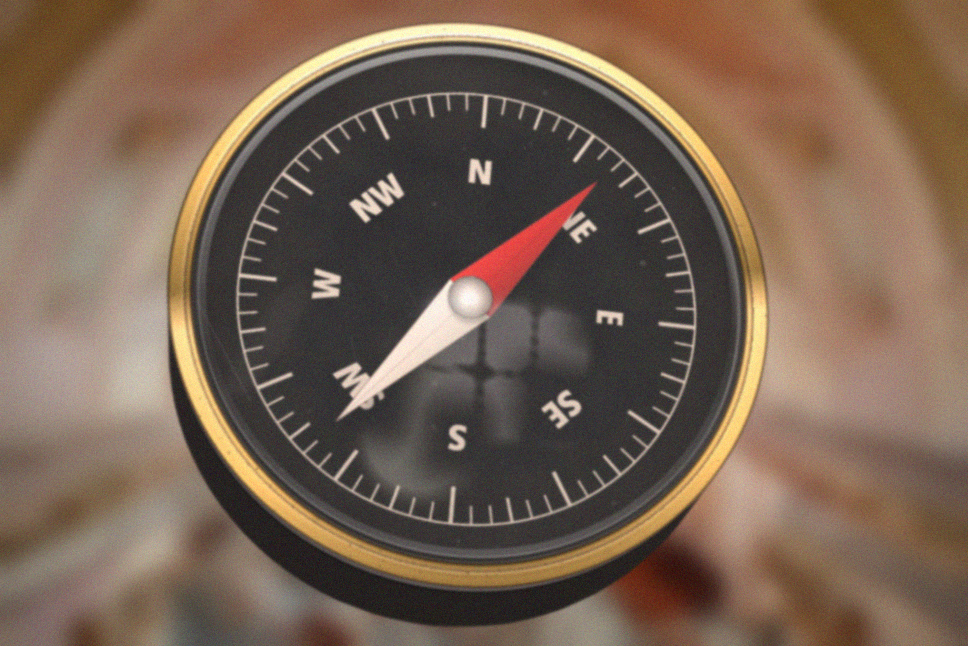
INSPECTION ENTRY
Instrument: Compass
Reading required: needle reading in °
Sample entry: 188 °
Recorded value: 40 °
